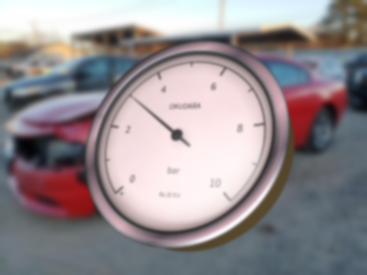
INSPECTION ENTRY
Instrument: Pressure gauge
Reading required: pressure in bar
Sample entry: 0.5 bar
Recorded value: 3 bar
